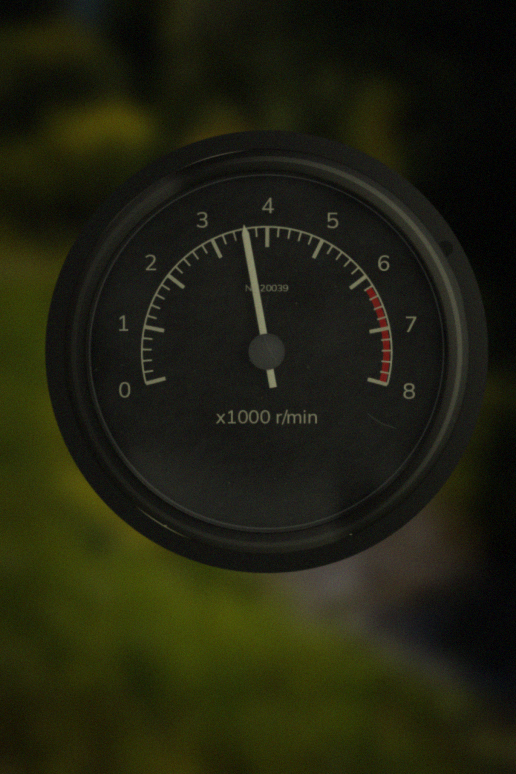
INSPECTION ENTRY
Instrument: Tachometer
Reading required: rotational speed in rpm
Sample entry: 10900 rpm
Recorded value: 3600 rpm
